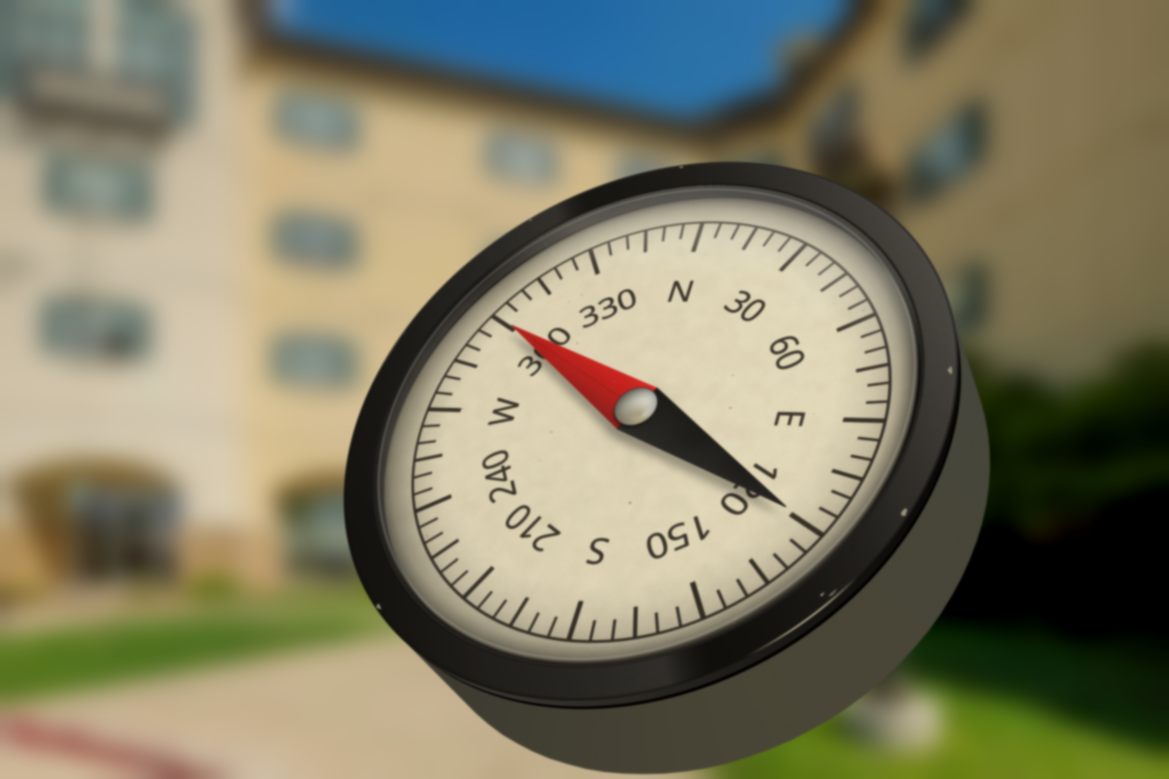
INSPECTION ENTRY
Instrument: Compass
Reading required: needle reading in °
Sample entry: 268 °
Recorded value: 300 °
